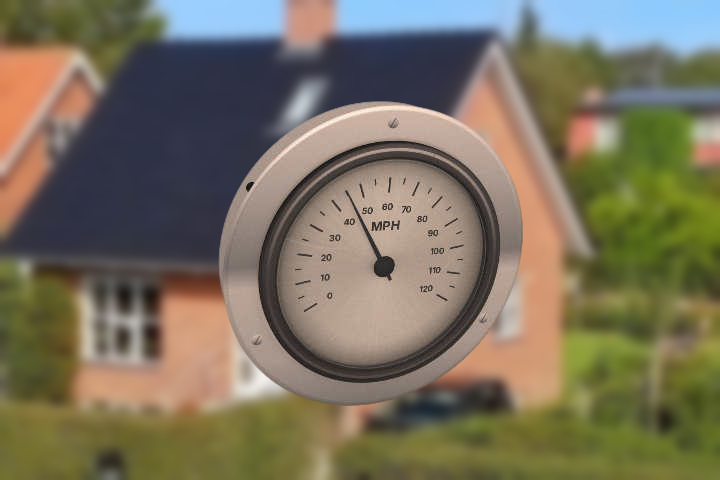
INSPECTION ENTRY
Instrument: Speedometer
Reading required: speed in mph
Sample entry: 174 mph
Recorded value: 45 mph
